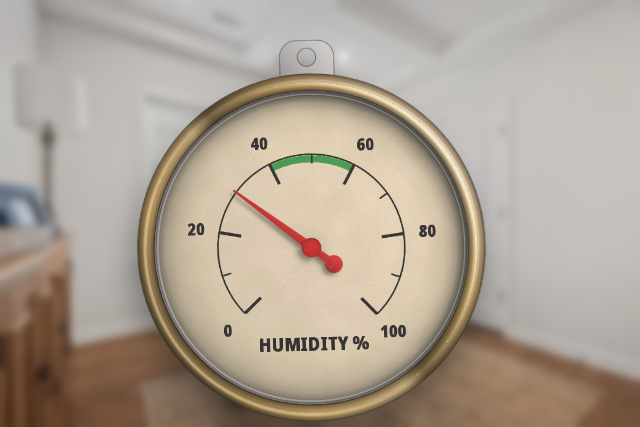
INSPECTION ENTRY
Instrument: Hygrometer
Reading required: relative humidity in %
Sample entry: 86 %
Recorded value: 30 %
